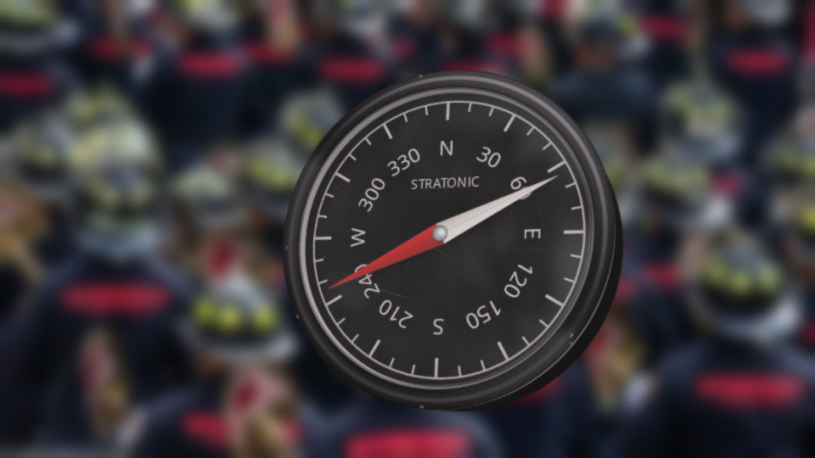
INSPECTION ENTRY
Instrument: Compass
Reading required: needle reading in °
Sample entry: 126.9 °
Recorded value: 245 °
